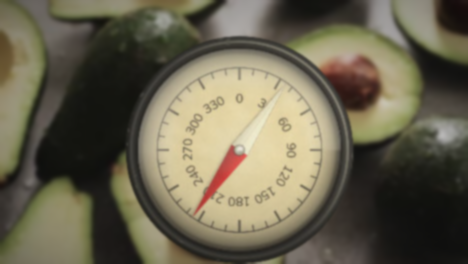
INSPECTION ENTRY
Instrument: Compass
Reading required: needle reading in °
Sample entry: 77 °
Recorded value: 215 °
